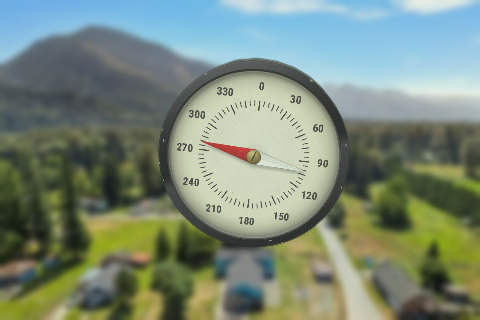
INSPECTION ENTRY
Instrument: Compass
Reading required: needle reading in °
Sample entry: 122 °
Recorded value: 280 °
